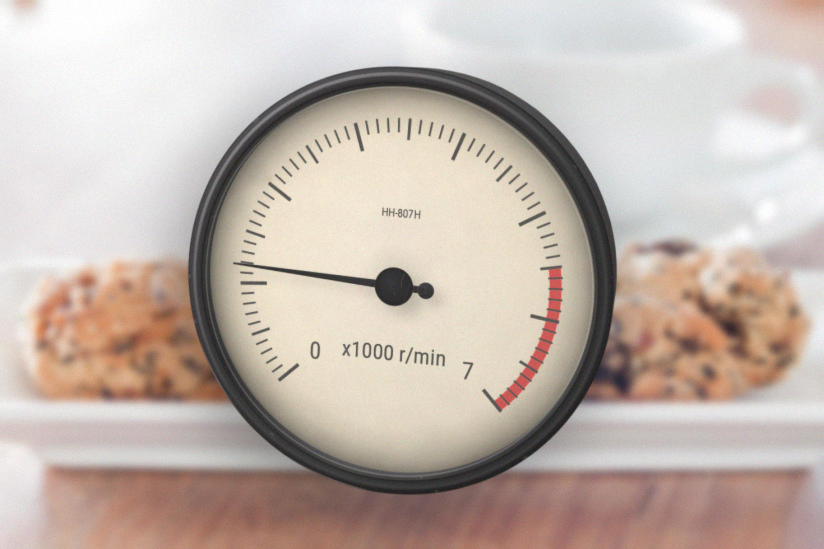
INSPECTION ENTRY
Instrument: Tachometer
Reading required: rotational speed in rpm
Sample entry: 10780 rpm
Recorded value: 1200 rpm
